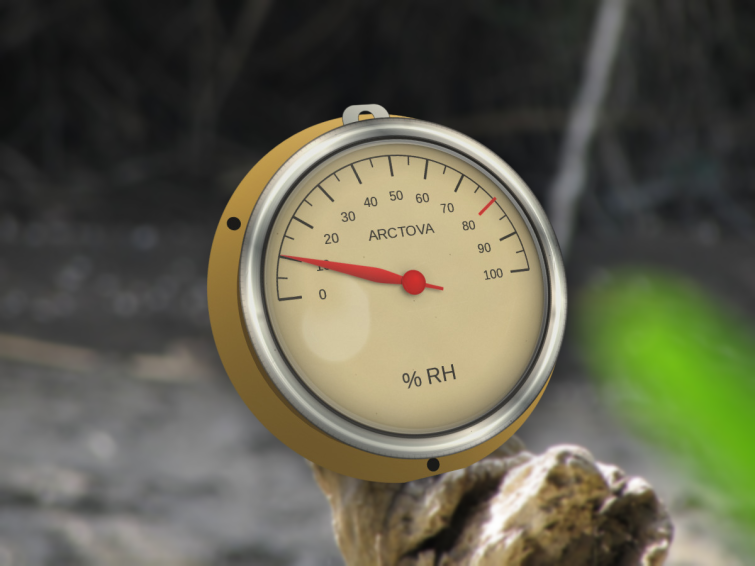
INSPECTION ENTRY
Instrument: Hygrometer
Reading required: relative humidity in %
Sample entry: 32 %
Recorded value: 10 %
